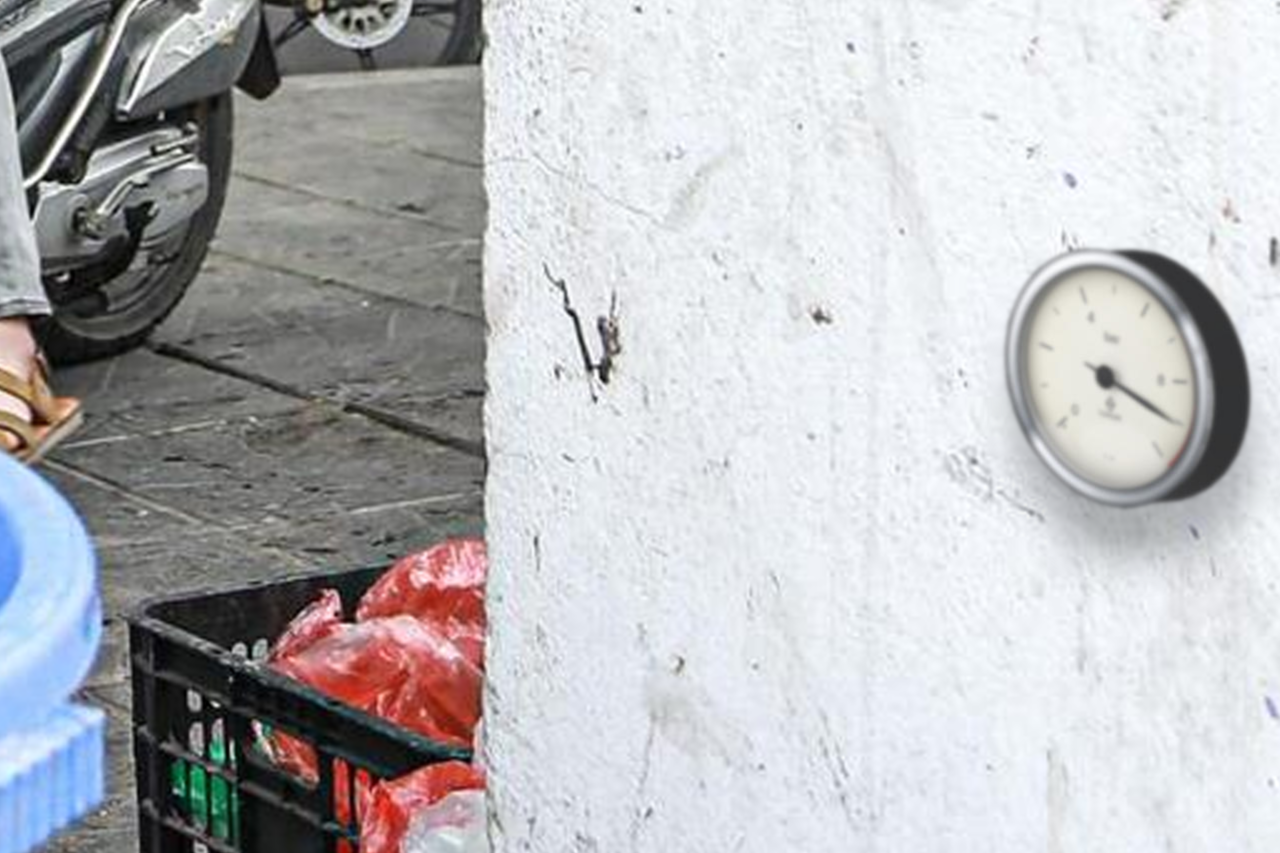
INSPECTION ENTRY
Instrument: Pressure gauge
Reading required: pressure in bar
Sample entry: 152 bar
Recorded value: 9 bar
